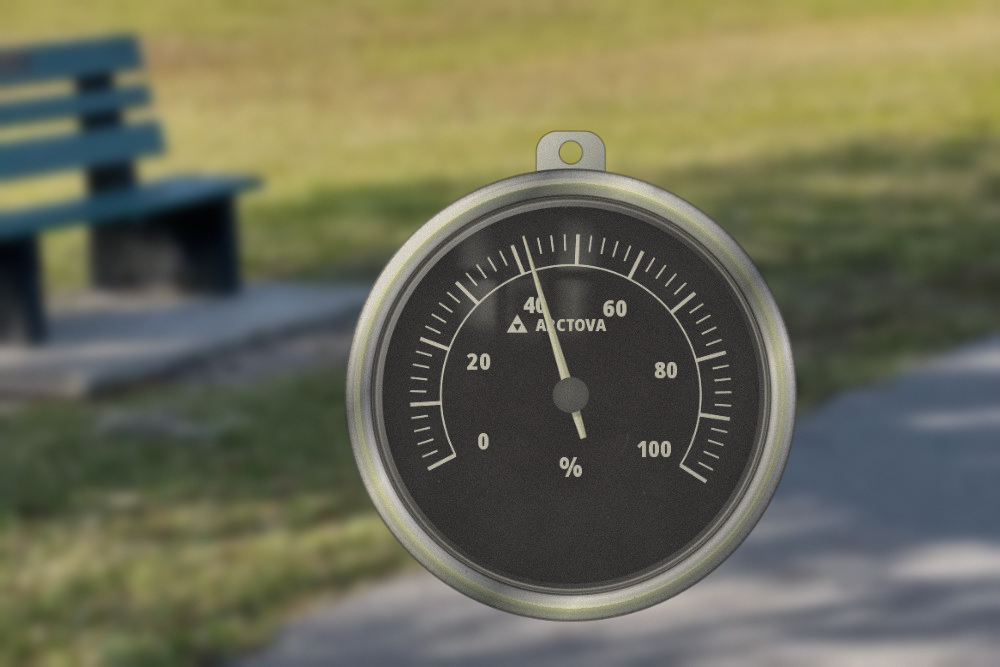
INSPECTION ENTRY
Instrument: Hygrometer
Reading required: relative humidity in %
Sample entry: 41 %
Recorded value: 42 %
